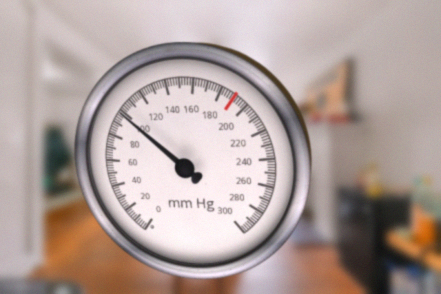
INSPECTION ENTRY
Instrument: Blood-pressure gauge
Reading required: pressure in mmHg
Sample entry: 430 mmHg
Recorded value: 100 mmHg
